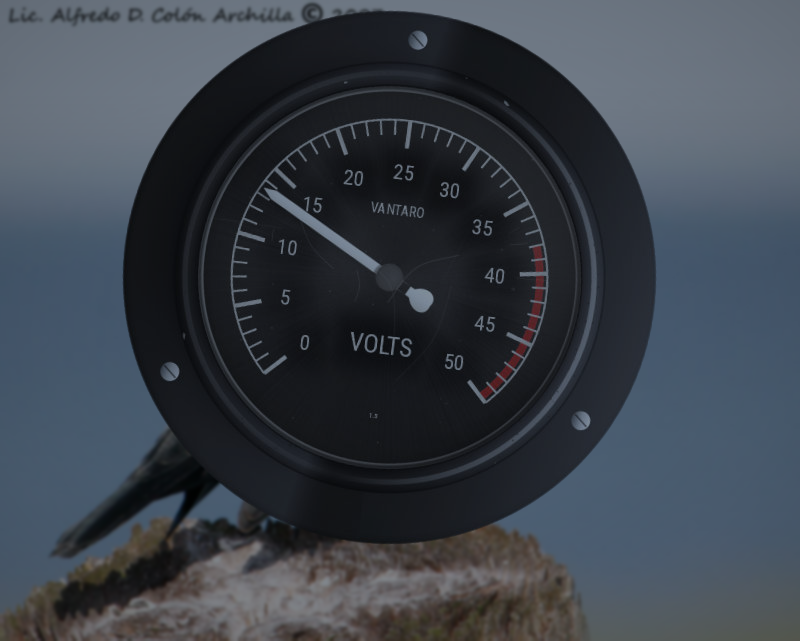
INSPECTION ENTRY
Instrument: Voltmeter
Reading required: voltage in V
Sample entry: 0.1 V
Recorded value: 13.5 V
